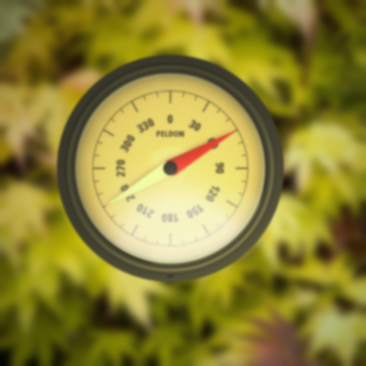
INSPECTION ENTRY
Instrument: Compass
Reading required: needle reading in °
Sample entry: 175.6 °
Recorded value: 60 °
